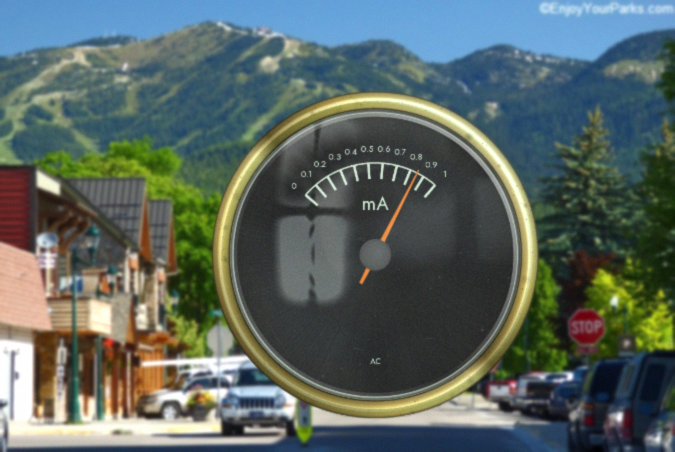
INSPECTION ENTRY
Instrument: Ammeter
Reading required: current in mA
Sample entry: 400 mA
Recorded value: 0.85 mA
